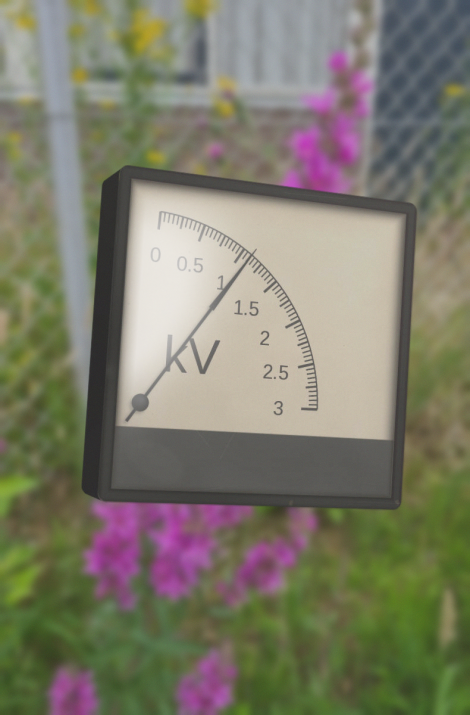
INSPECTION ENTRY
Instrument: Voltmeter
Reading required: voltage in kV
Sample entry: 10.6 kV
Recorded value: 1.1 kV
